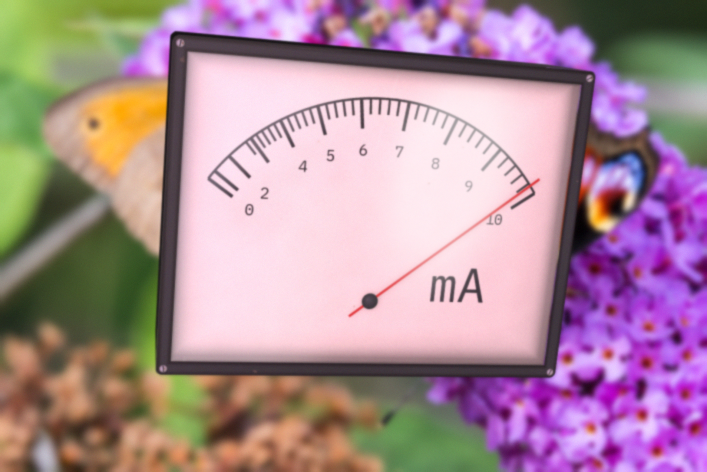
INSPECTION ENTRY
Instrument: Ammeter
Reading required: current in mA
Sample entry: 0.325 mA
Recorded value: 9.8 mA
